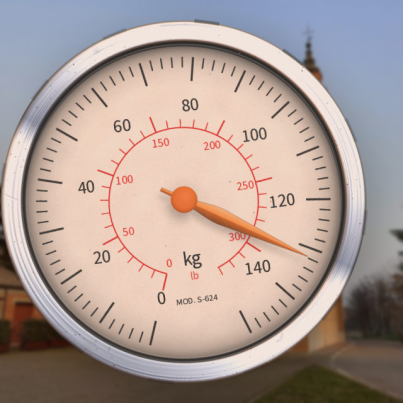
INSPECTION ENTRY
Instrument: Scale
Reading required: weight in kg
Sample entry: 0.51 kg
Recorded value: 132 kg
